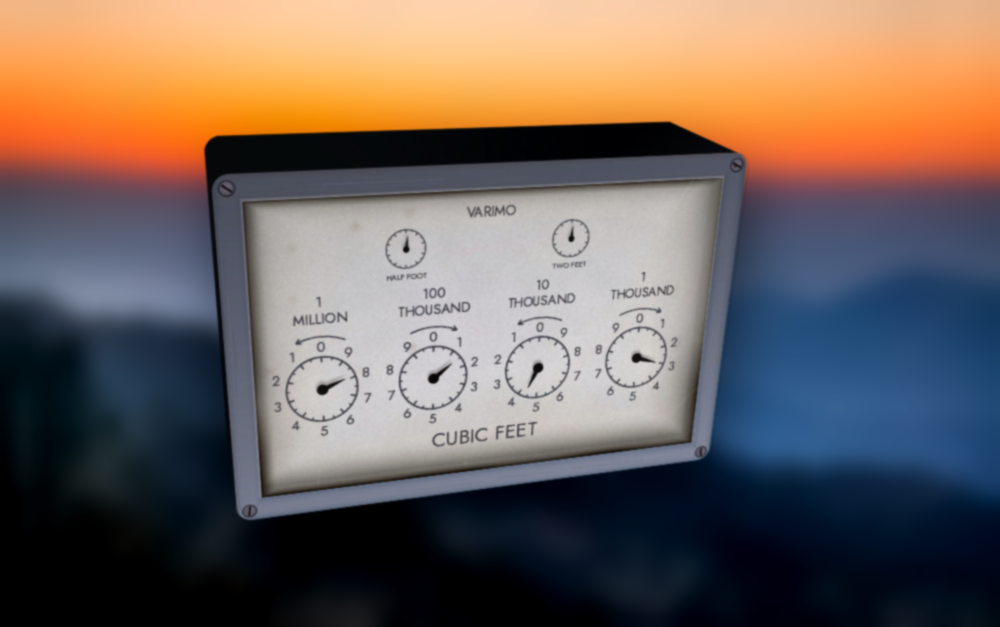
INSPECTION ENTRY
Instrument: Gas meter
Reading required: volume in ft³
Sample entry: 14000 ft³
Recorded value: 814300 ft³
